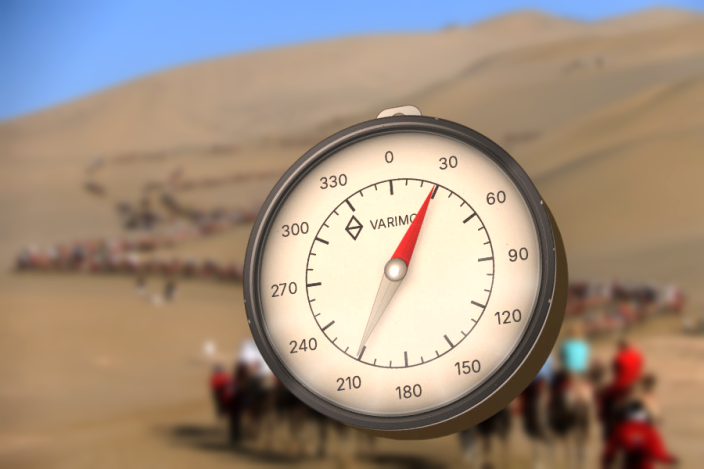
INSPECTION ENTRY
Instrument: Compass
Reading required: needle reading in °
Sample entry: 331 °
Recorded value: 30 °
